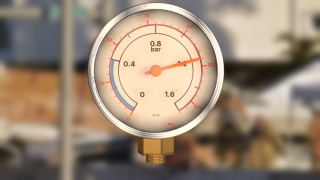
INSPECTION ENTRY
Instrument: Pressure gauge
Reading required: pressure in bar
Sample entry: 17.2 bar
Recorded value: 1.2 bar
